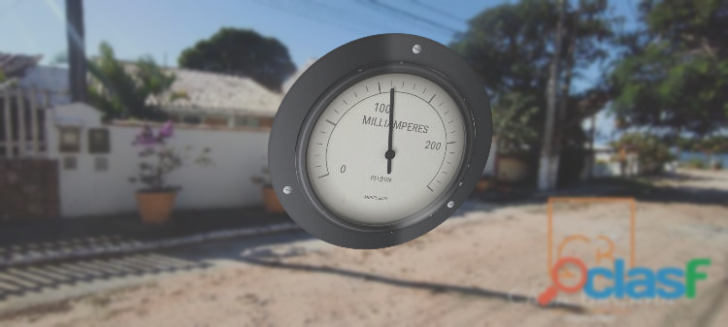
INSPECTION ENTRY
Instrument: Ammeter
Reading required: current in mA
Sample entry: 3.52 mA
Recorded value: 110 mA
